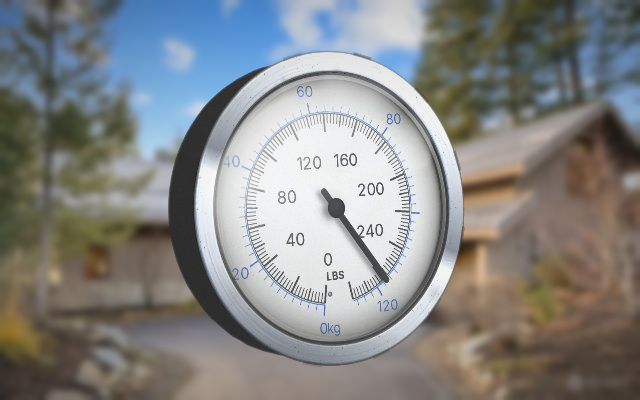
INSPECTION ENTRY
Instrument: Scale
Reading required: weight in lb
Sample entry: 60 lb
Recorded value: 260 lb
